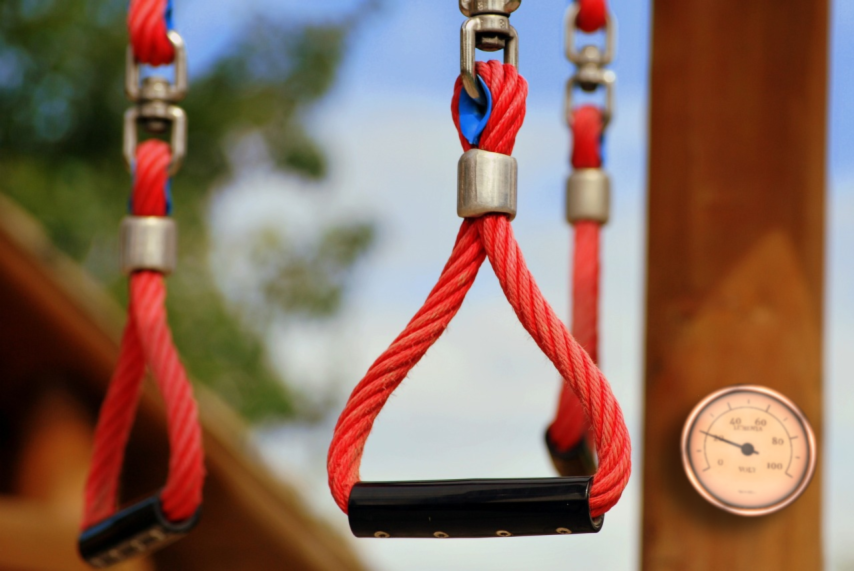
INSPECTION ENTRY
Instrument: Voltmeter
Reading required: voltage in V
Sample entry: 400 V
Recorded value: 20 V
